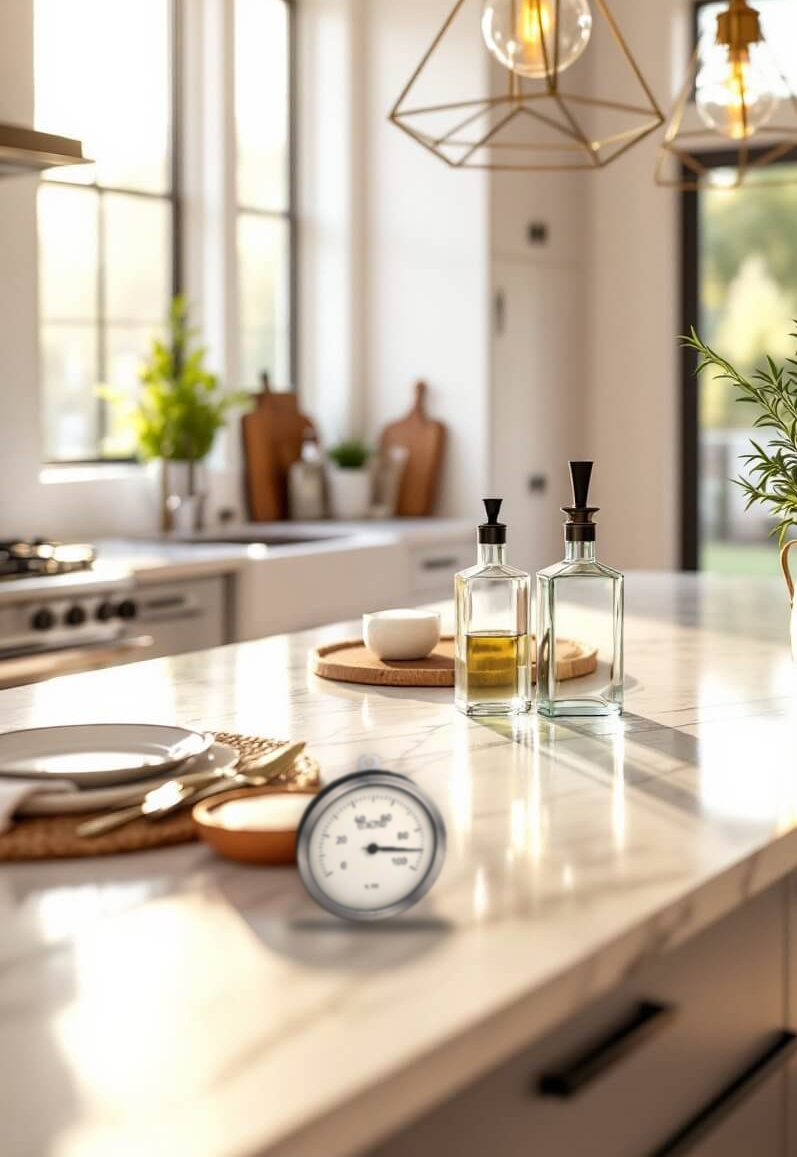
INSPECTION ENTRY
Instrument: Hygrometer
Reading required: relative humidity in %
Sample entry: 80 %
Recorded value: 90 %
